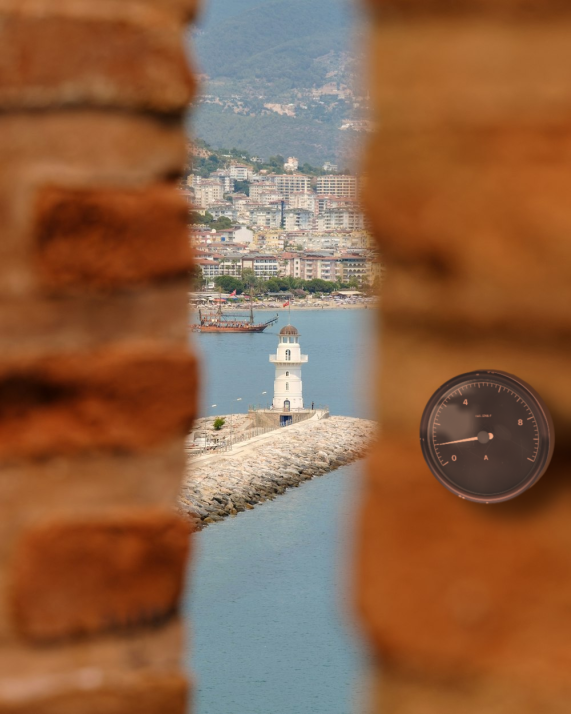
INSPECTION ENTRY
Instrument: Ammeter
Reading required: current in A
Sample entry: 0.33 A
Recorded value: 1 A
